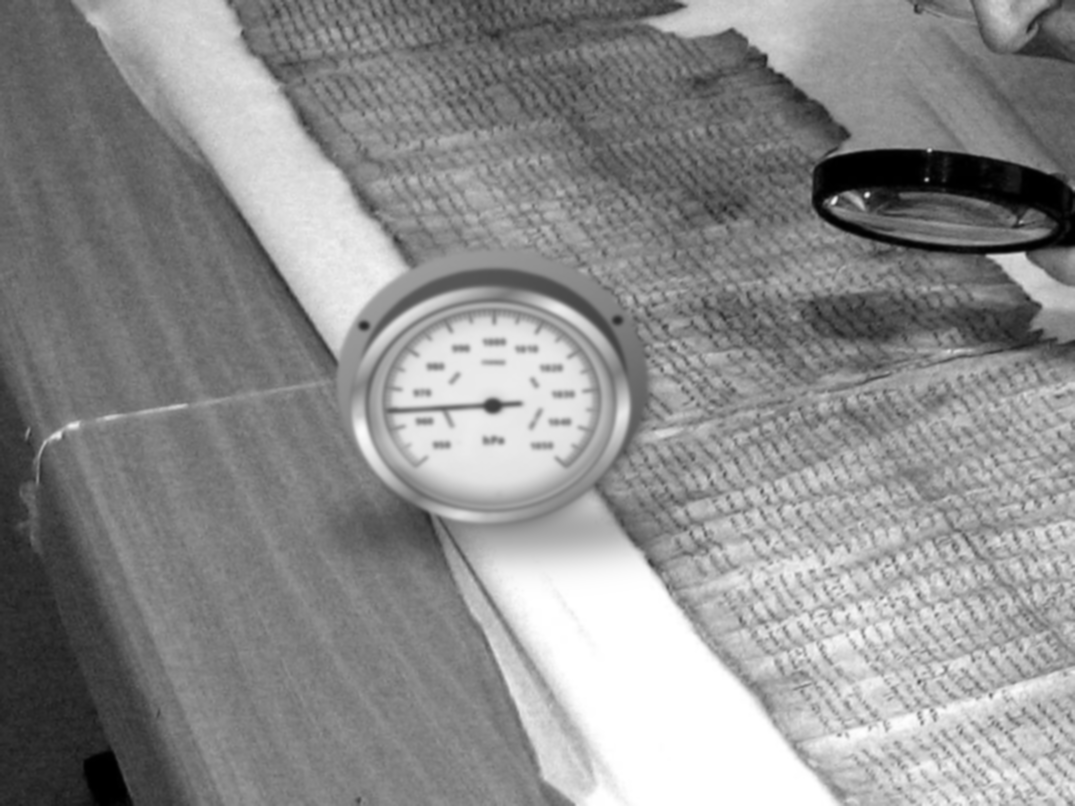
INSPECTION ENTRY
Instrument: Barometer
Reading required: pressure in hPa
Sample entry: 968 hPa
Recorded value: 965 hPa
